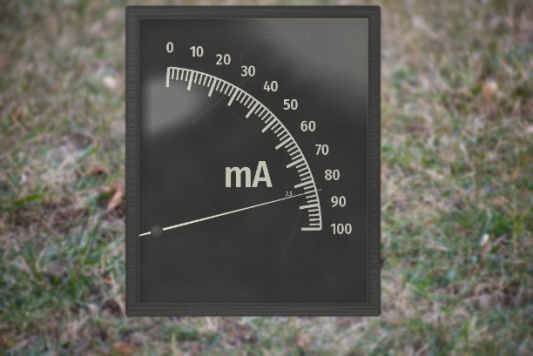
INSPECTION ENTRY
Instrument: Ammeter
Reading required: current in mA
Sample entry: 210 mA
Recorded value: 84 mA
